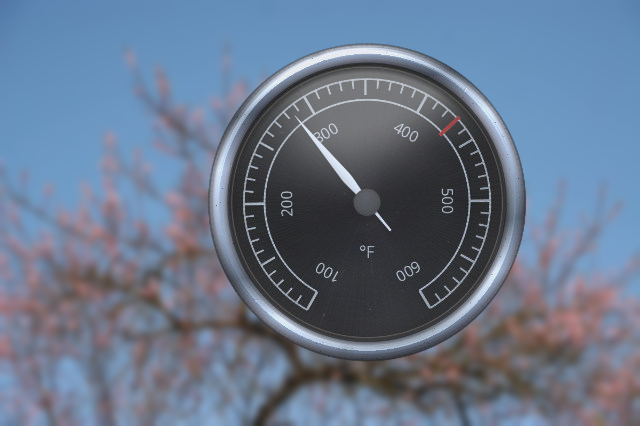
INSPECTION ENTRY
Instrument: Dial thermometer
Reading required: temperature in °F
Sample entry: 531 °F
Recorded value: 285 °F
